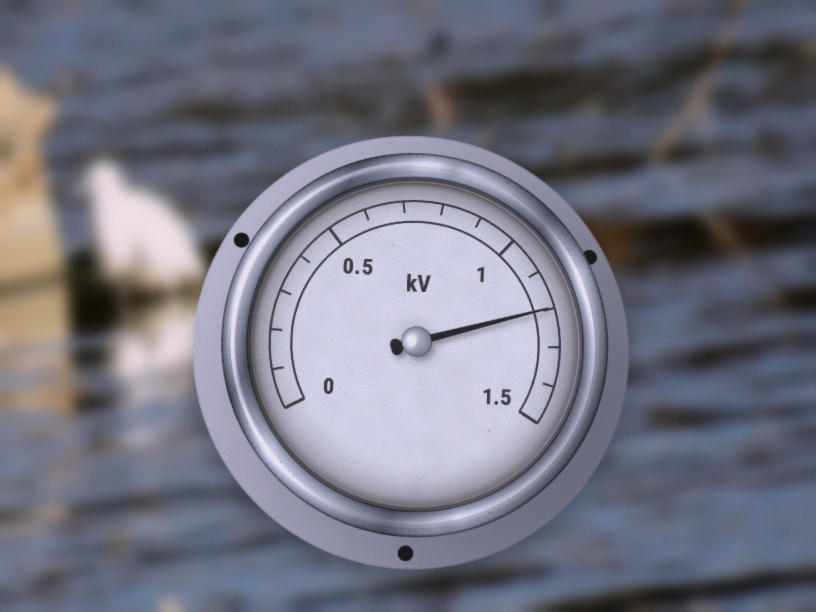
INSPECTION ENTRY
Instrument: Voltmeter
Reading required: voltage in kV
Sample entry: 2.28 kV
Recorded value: 1.2 kV
